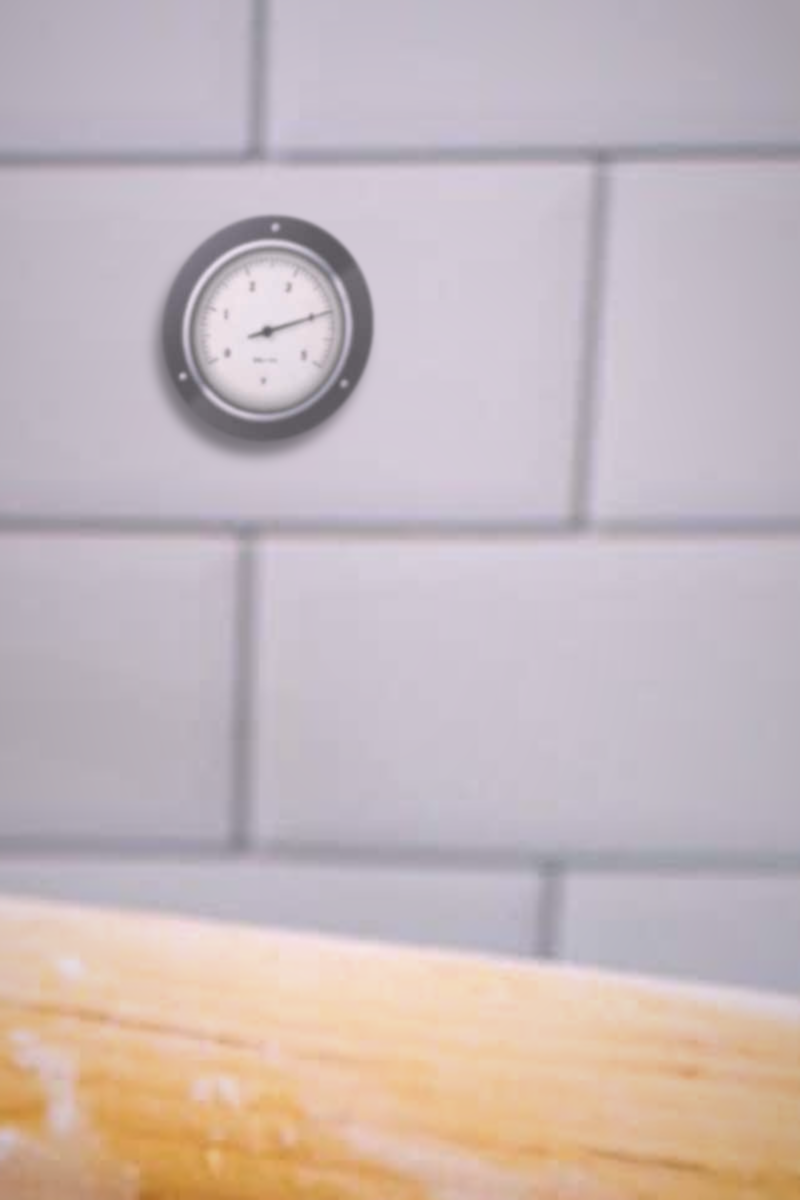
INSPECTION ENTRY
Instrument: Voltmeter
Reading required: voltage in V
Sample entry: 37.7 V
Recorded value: 4 V
